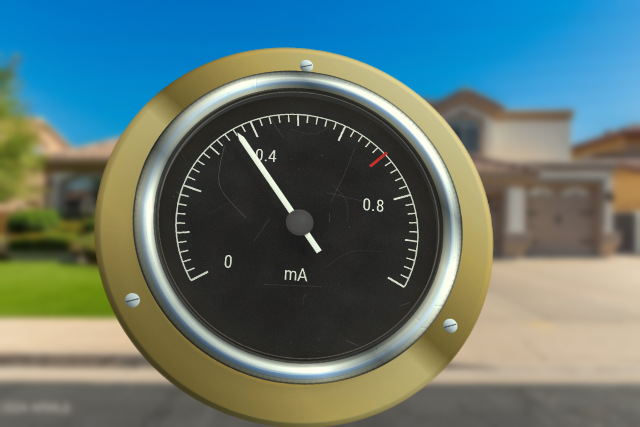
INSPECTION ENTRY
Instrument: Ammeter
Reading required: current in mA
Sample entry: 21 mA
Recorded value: 0.36 mA
